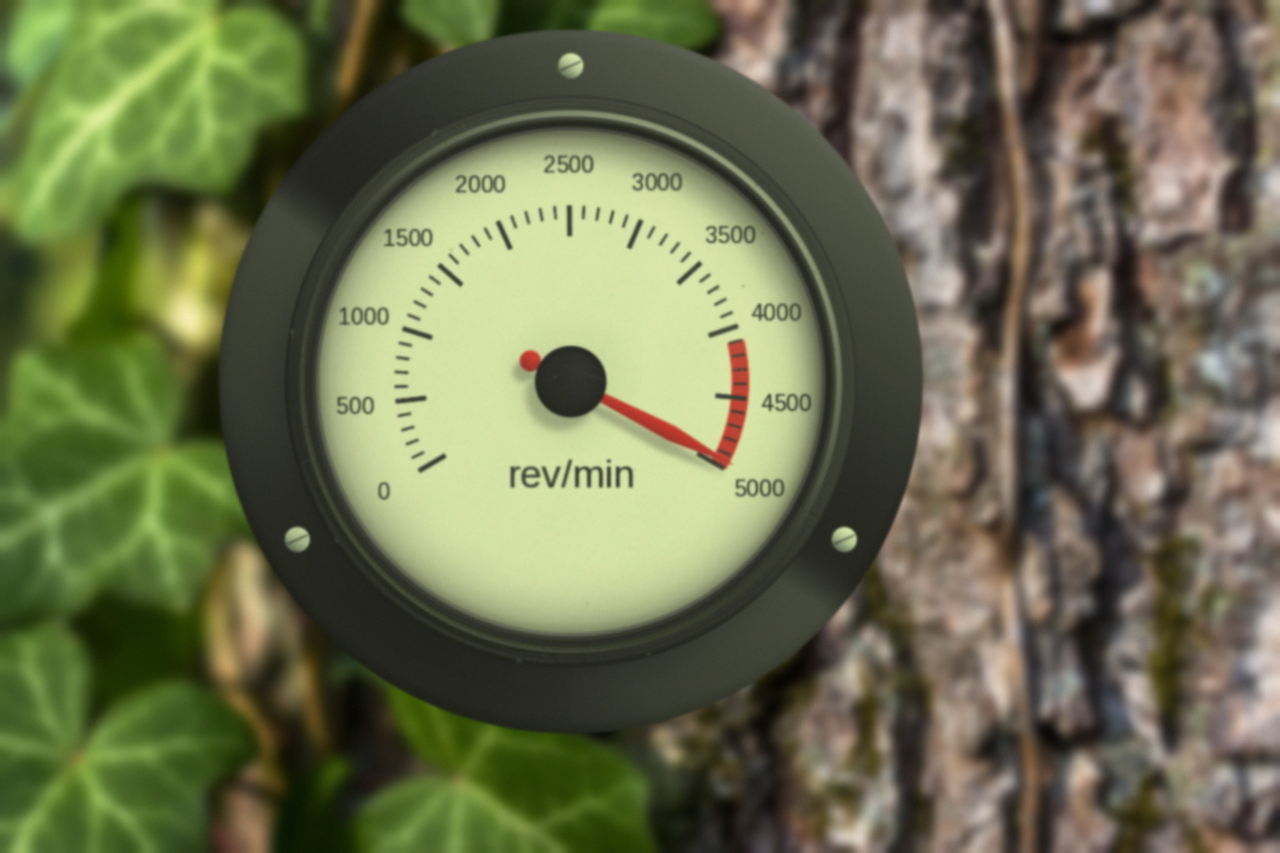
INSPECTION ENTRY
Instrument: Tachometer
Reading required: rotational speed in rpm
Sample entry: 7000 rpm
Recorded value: 4950 rpm
